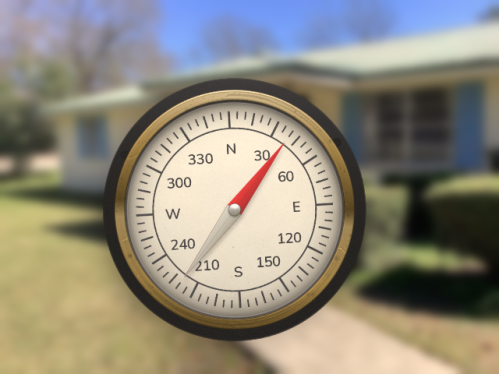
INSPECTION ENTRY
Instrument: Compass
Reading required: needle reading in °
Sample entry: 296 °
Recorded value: 40 °
